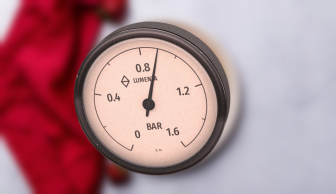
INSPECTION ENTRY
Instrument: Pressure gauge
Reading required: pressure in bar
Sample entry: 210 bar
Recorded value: 0.9 bar
